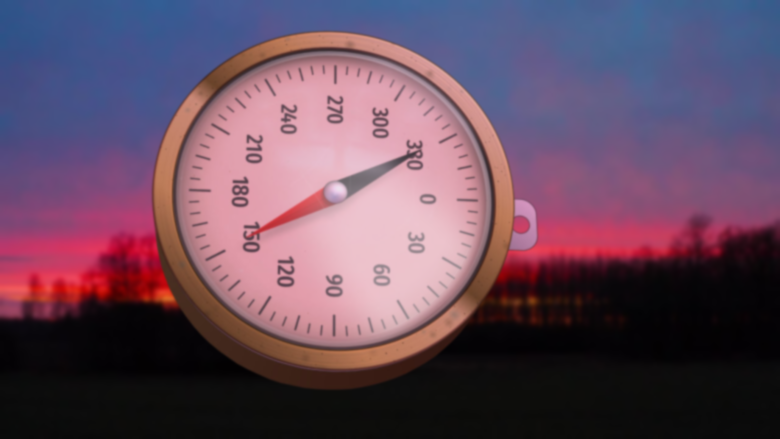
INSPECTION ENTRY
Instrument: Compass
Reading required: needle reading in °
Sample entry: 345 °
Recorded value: 150 °
